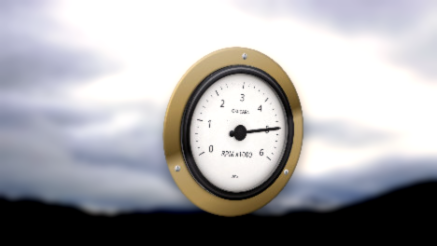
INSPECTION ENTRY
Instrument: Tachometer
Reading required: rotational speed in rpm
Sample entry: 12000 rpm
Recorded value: 5000 rpm
